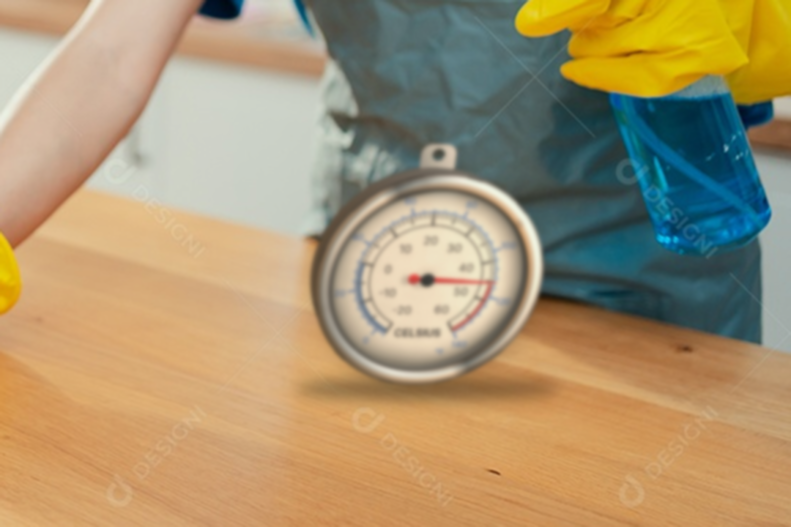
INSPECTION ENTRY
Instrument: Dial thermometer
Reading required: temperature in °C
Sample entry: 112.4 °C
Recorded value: 45 °C
